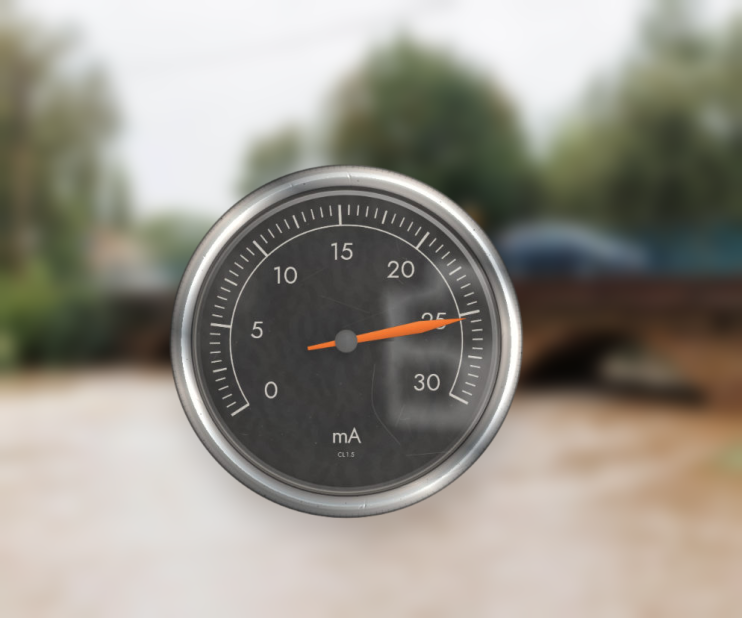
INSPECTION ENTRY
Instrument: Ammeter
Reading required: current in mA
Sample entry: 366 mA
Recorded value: 25.25 mA
